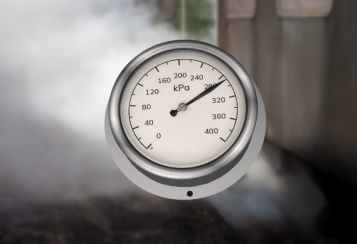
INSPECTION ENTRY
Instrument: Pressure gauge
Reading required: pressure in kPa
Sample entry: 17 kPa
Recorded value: 290 kPa
